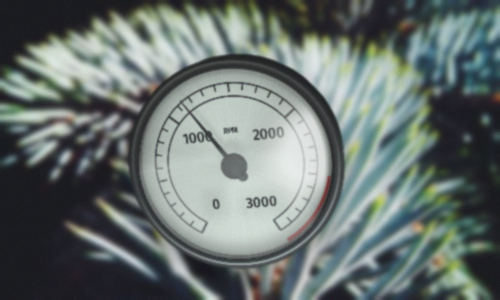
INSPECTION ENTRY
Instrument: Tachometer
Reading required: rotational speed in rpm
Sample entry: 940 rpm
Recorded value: 1150 rpm
